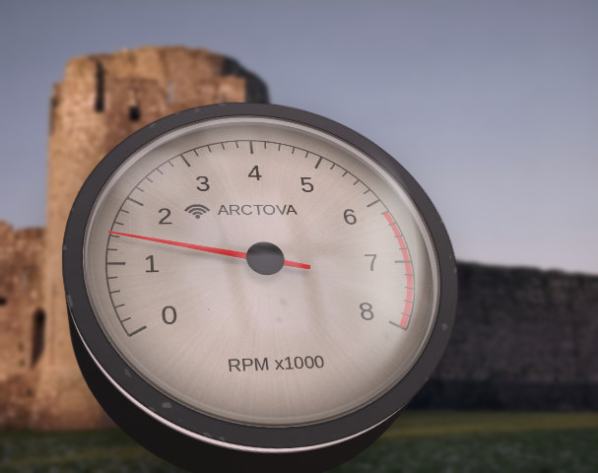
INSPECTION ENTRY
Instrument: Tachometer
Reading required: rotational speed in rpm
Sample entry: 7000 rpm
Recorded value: 1400 rpm
